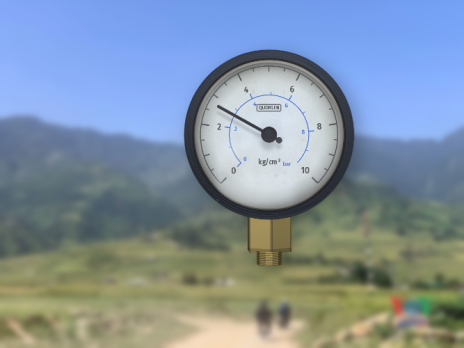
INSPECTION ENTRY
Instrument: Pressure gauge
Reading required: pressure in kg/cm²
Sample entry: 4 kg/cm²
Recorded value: 2.75 kg/cm²
